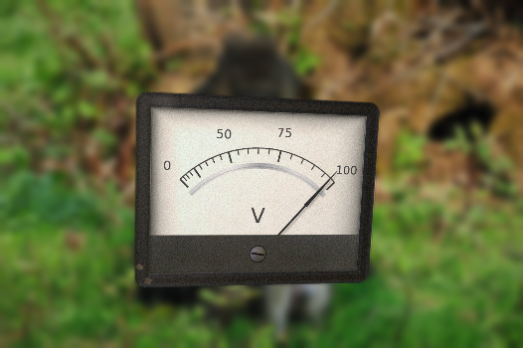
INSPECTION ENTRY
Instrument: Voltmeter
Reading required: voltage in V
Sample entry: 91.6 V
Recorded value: 97.5 V
